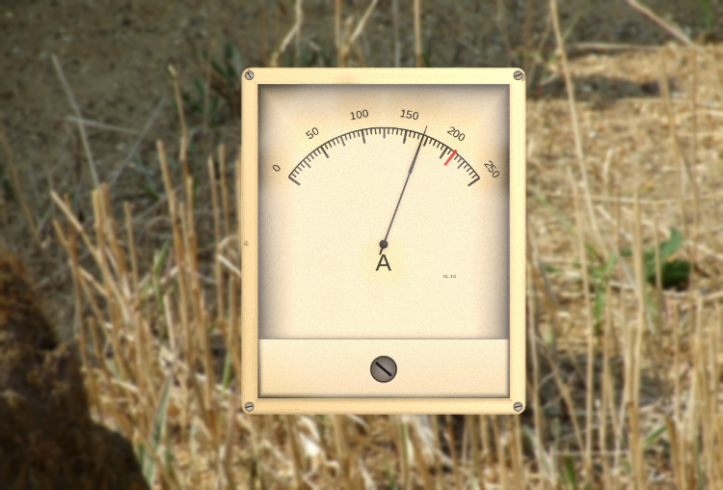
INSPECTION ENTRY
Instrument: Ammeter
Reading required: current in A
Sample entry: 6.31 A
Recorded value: 170 A
